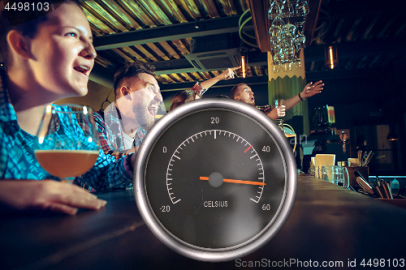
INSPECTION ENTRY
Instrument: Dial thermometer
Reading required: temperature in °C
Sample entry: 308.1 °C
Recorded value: 52 °C
